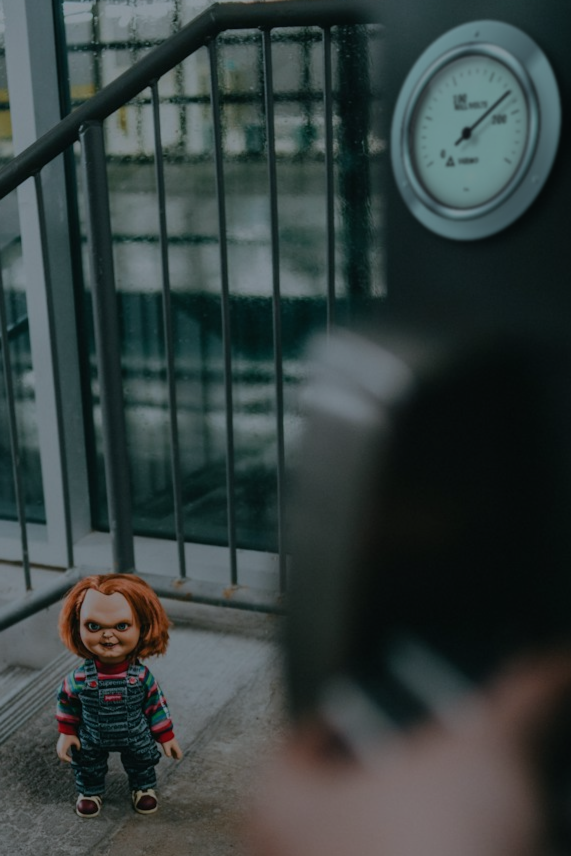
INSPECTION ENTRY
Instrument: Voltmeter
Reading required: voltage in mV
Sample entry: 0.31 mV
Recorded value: 180 mV
